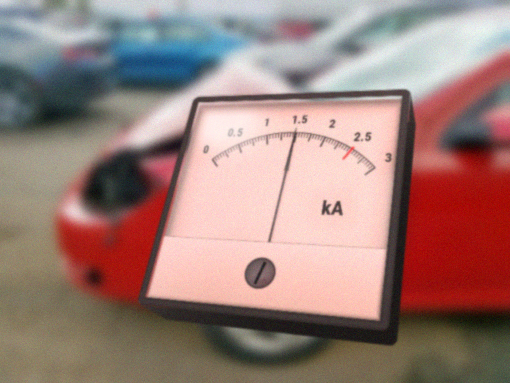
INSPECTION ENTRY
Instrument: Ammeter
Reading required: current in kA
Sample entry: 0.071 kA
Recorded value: 1.5 kA
